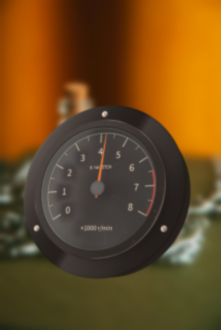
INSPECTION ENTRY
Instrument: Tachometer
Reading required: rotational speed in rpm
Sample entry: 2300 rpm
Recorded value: 4250 rpm
